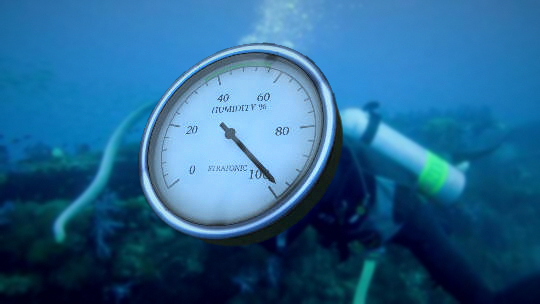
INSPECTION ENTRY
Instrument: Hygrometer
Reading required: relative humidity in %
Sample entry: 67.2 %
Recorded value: 98 %
